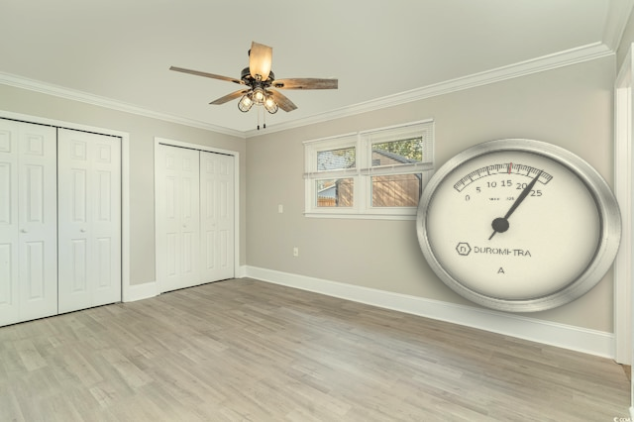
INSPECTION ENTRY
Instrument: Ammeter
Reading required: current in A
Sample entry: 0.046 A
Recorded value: 22.5 A
